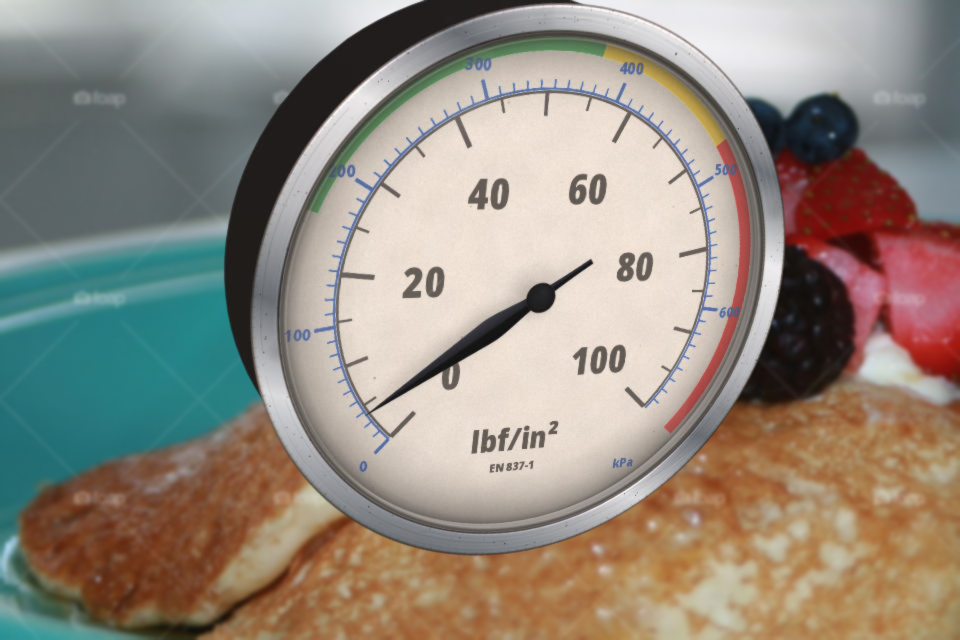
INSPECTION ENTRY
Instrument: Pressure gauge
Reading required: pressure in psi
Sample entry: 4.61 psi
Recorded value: 5 psi
